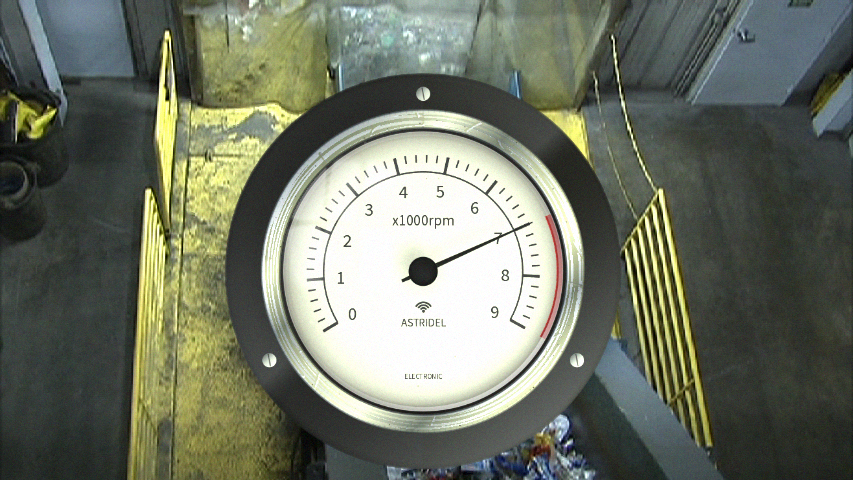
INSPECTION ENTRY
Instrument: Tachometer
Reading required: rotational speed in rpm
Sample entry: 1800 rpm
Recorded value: 7000 rpm
